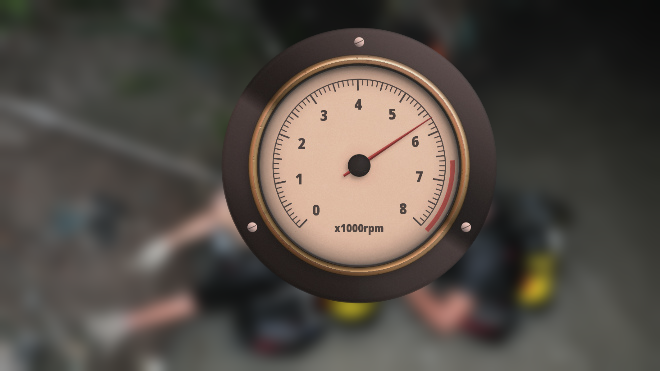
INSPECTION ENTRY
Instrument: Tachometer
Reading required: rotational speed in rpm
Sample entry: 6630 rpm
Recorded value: 5700 rpm
